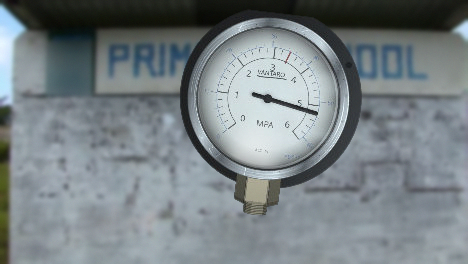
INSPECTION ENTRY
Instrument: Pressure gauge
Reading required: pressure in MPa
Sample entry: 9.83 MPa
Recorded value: 5.2 MPa
